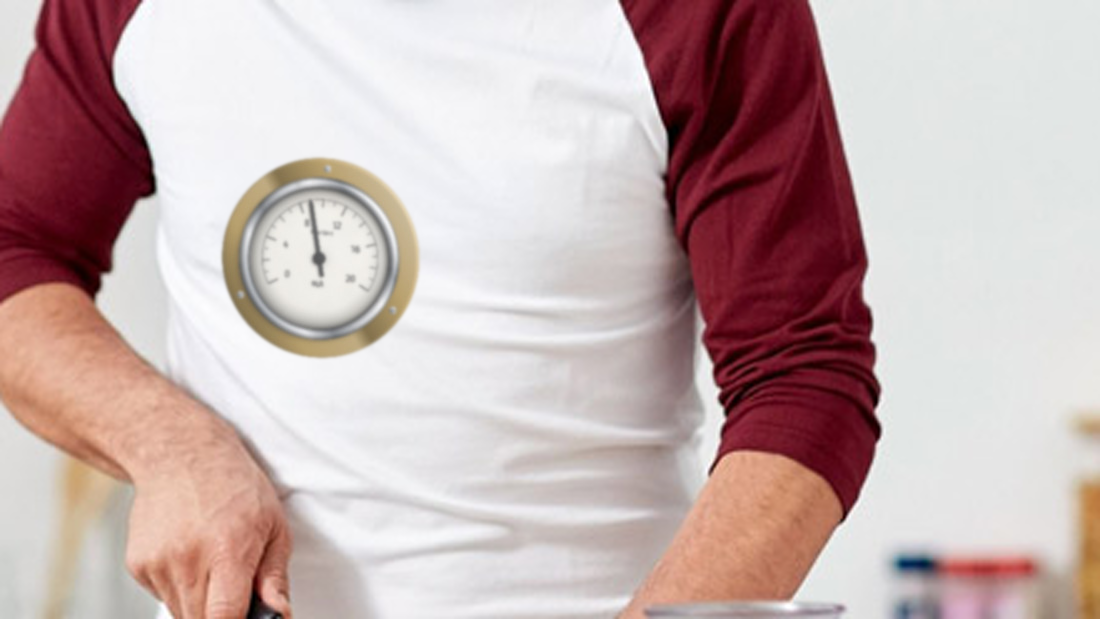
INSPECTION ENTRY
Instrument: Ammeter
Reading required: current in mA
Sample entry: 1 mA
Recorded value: 9 mA
